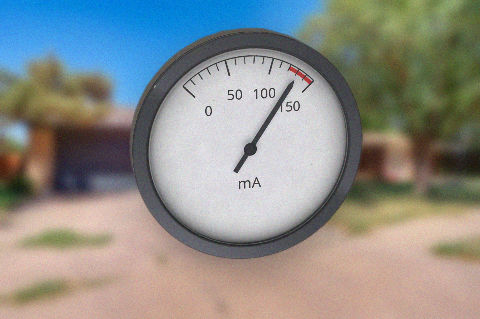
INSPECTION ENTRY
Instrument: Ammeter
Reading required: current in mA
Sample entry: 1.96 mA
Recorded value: 130 mA
